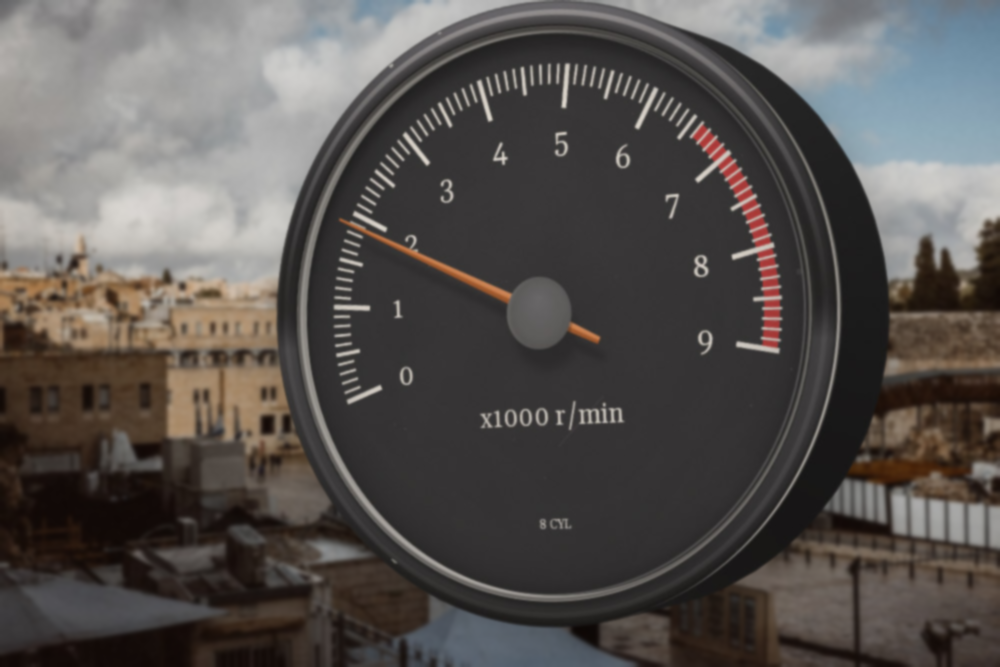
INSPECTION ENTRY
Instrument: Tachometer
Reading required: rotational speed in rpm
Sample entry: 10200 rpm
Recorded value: 1900 rpm
